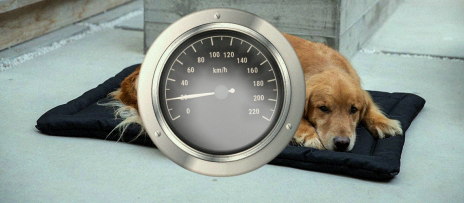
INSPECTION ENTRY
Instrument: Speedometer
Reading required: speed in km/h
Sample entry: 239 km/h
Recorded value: 20 km/h
